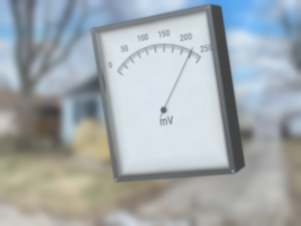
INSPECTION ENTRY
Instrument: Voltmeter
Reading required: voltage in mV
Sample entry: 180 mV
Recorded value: 225 mV
